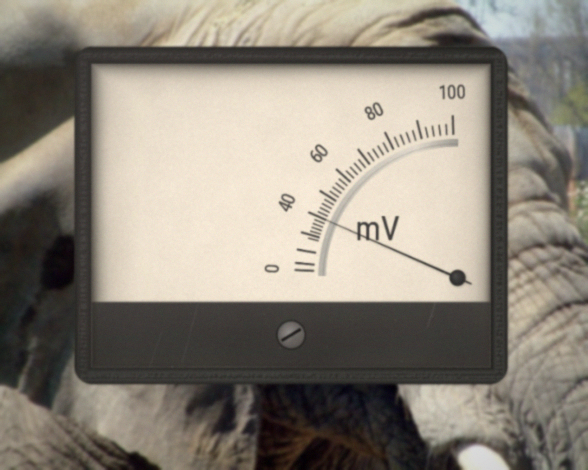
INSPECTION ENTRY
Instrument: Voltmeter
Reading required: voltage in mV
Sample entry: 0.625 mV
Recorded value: 40 mV
